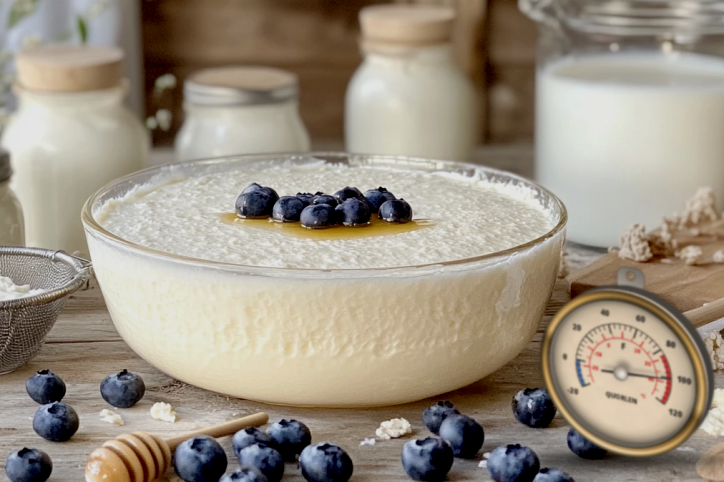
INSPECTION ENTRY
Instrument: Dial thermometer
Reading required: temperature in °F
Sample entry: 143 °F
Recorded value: 100 °F
